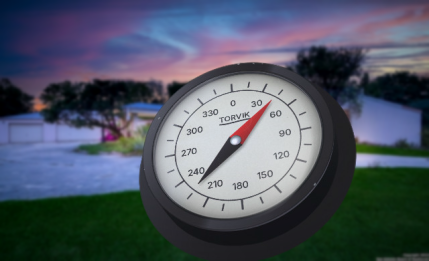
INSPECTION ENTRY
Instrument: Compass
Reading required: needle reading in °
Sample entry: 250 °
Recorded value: 45 °
